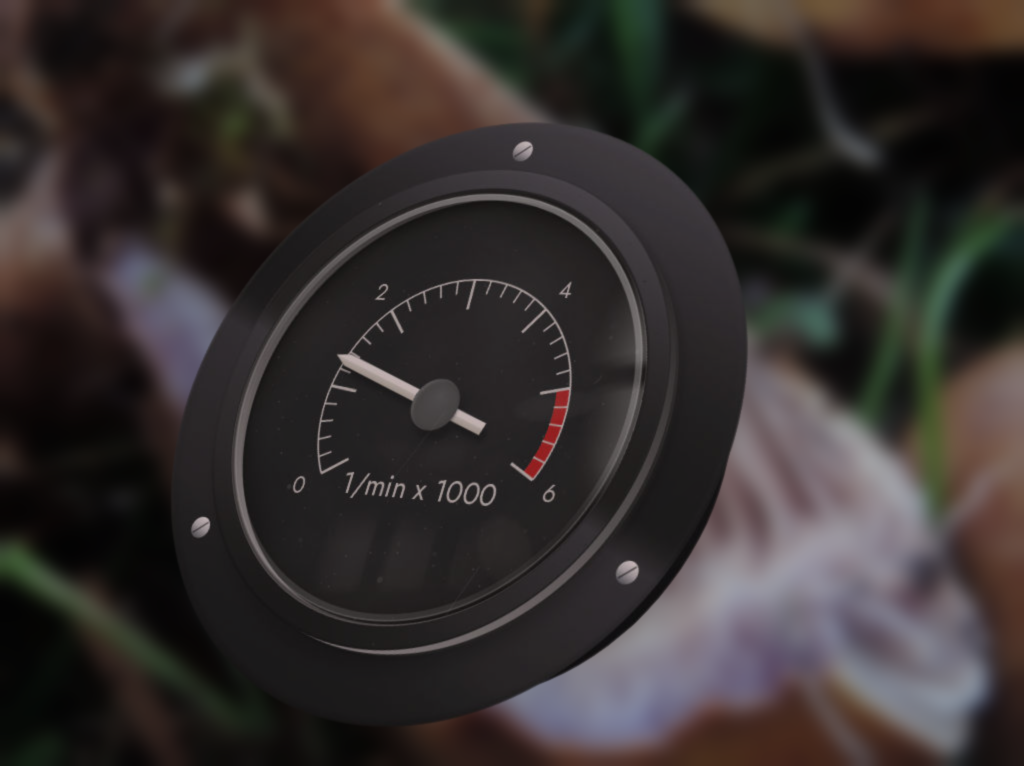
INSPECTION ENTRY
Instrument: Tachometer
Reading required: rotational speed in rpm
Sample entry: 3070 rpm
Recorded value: 1300 rpm
